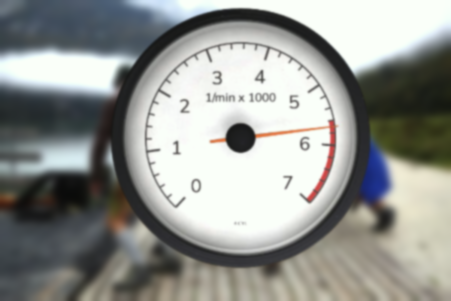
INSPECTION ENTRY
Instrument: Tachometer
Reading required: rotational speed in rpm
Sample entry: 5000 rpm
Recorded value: 5700 rpm
